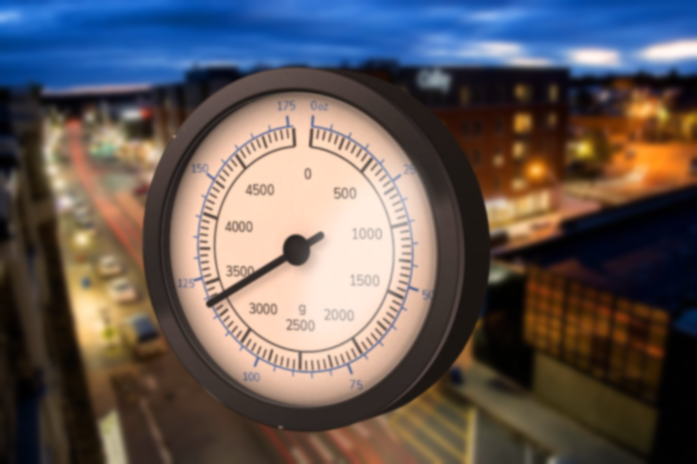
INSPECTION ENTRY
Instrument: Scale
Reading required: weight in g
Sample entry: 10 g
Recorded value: 3350 g
